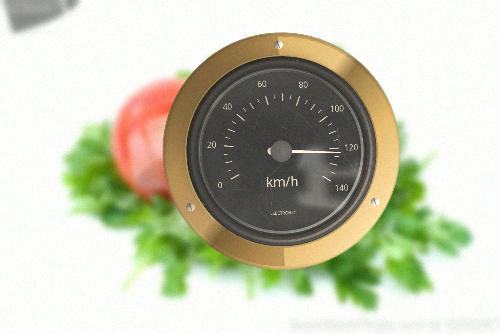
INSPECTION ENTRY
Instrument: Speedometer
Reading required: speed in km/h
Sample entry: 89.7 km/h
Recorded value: 122.5 km/h
